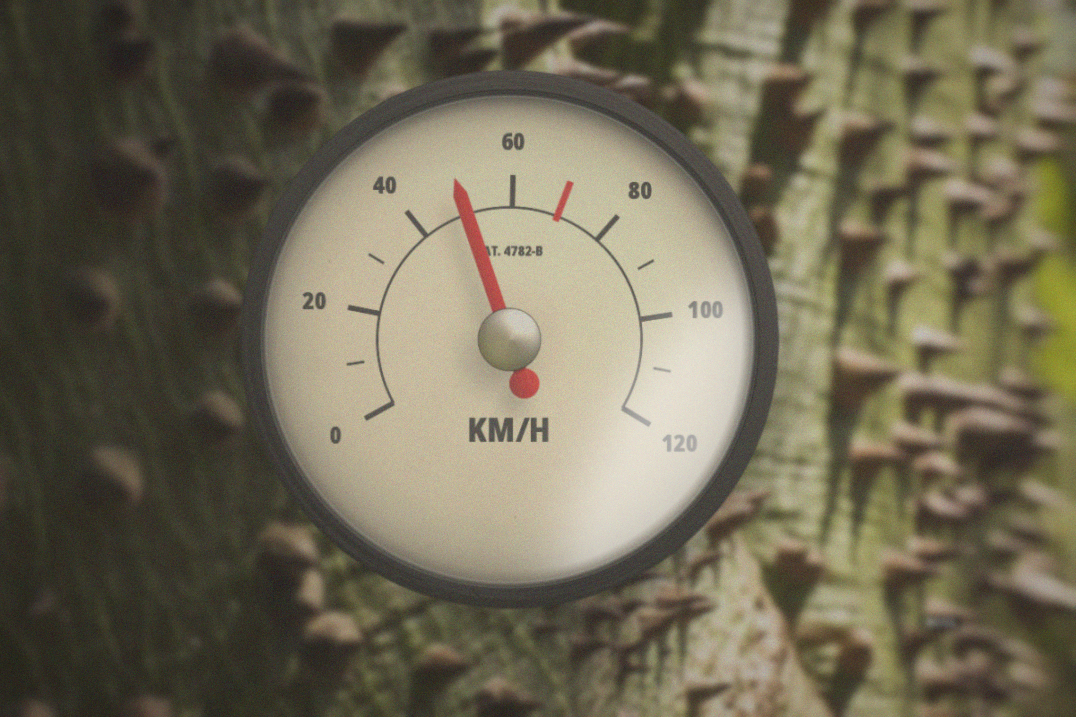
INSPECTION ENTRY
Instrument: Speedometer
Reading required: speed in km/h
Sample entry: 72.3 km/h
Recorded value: 50 km/h
